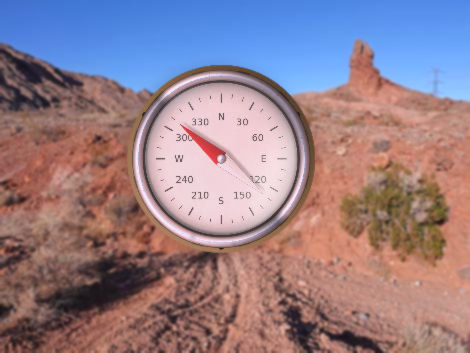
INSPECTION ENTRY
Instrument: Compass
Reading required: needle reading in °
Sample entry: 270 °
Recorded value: 310 °
